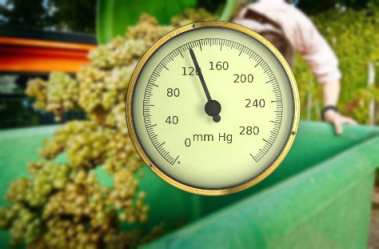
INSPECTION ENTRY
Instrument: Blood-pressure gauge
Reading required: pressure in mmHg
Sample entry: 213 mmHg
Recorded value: 130 mmHg
